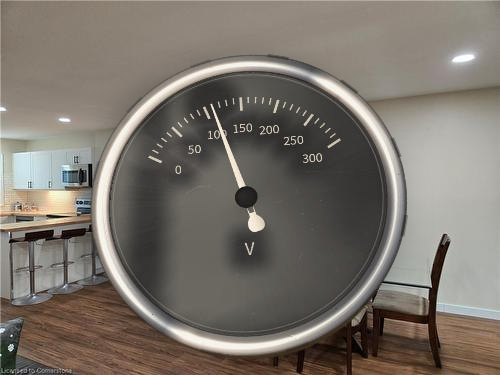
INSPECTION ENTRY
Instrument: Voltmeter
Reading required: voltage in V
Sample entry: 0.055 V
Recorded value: 110 V
